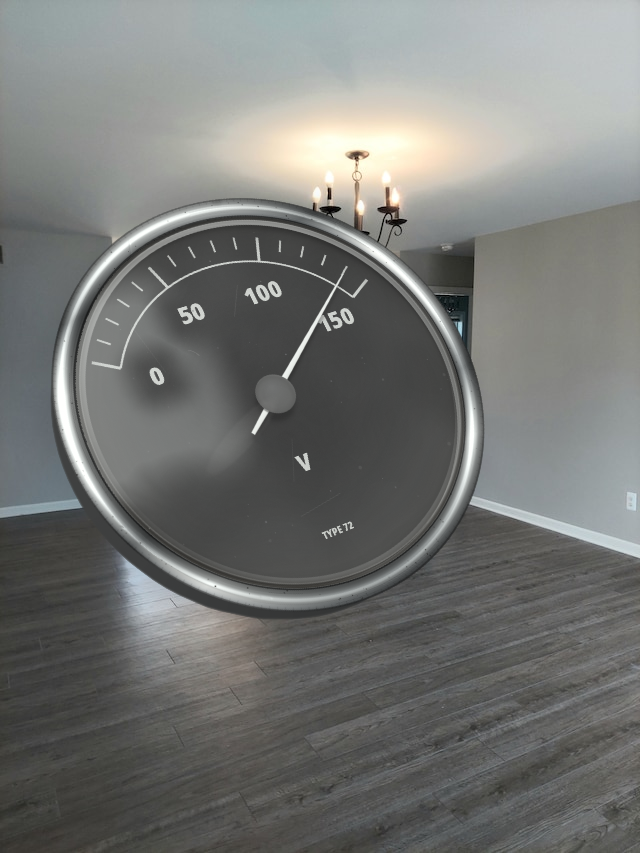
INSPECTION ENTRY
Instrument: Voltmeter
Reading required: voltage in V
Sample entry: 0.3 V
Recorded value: 140 V
